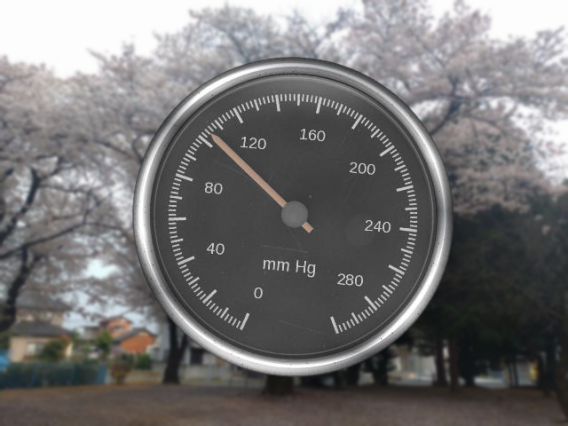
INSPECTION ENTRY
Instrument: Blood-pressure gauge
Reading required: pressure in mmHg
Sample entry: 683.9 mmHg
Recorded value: 104 mmHg
